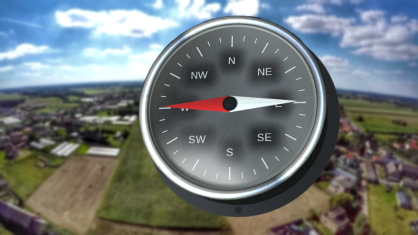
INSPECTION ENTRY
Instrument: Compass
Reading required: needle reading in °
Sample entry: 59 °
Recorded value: 270 °
